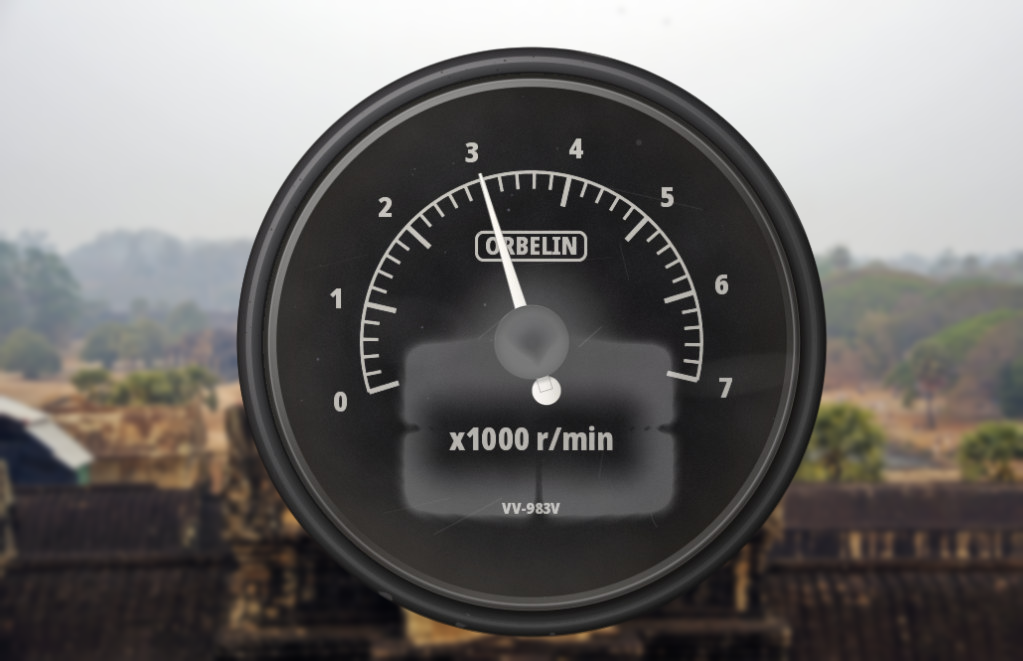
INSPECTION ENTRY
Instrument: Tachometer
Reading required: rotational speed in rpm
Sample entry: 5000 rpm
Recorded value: 3000 rpm
